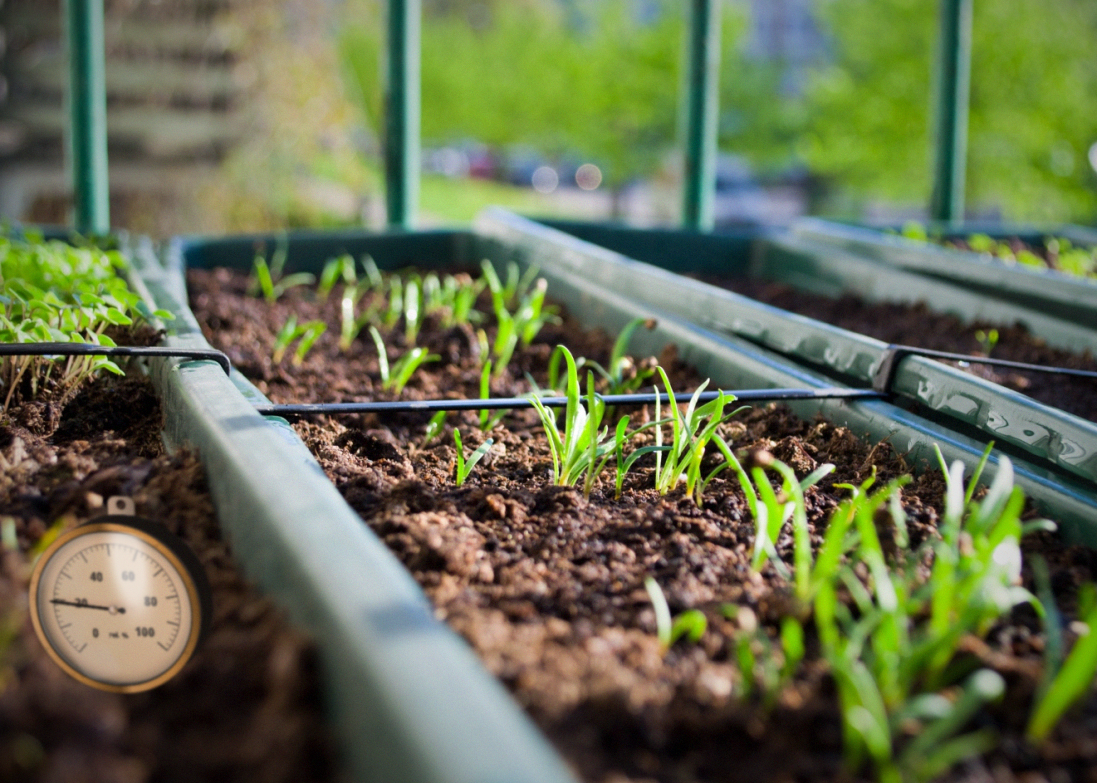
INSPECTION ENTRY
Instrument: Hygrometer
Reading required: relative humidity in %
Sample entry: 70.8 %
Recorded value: 20 %
